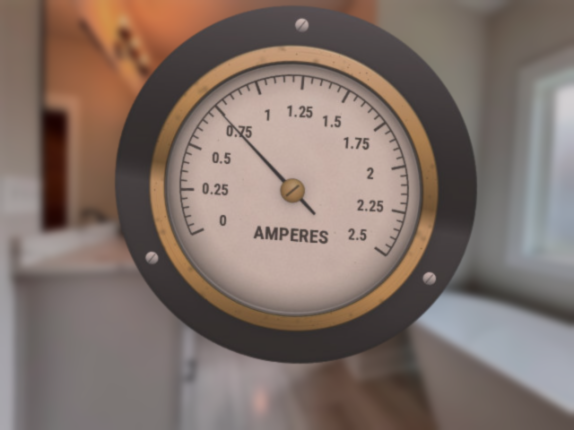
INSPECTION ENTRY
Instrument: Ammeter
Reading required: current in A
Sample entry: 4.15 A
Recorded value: 0.75 A
